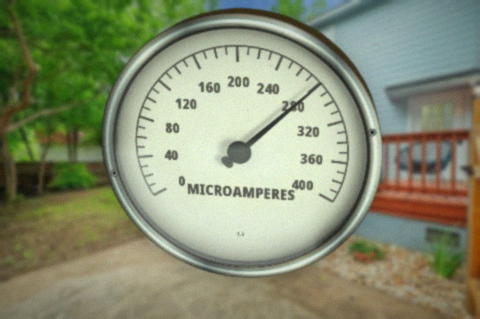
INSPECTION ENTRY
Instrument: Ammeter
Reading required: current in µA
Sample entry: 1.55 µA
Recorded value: 280 µA
